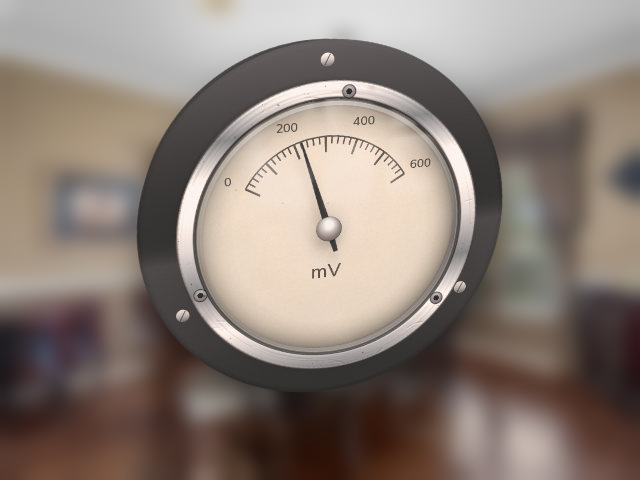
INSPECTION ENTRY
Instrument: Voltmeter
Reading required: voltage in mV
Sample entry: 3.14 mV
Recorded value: 220 mV
